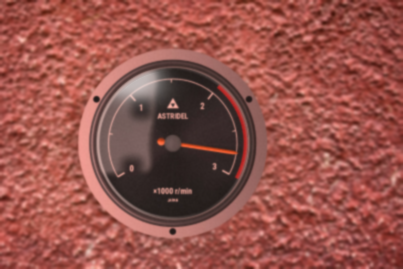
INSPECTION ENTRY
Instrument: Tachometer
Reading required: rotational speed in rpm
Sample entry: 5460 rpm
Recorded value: 2750 rpm
